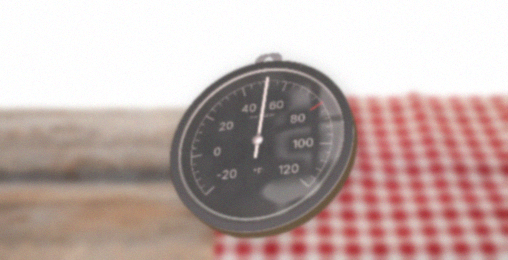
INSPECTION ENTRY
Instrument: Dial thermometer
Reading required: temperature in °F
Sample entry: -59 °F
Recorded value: 52 °F
